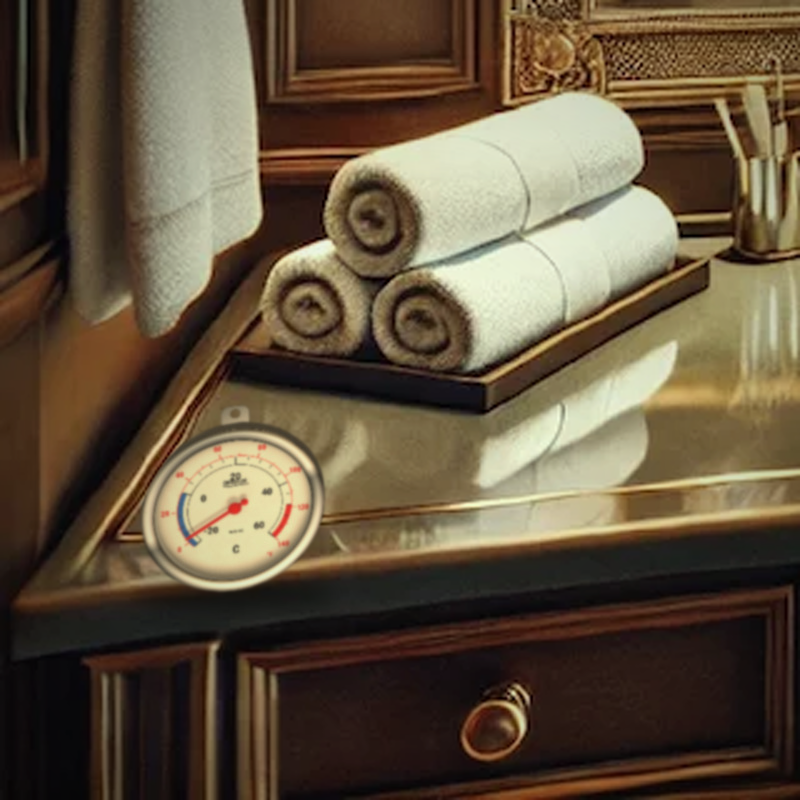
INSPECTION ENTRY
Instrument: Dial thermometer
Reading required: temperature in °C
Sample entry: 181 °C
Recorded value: -16 °C
